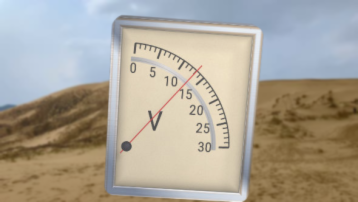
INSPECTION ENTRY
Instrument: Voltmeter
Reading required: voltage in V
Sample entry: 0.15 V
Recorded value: 13 V
